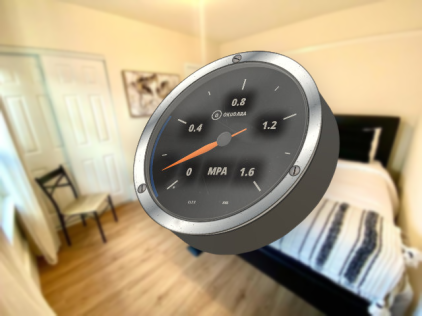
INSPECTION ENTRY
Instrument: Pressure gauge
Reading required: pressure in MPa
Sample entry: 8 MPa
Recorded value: 0.1 MPa
